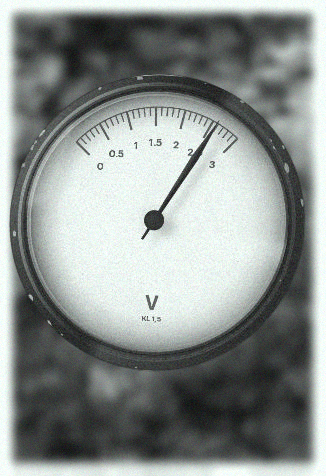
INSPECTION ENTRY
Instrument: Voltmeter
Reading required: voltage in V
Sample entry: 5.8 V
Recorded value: 2.6 V
